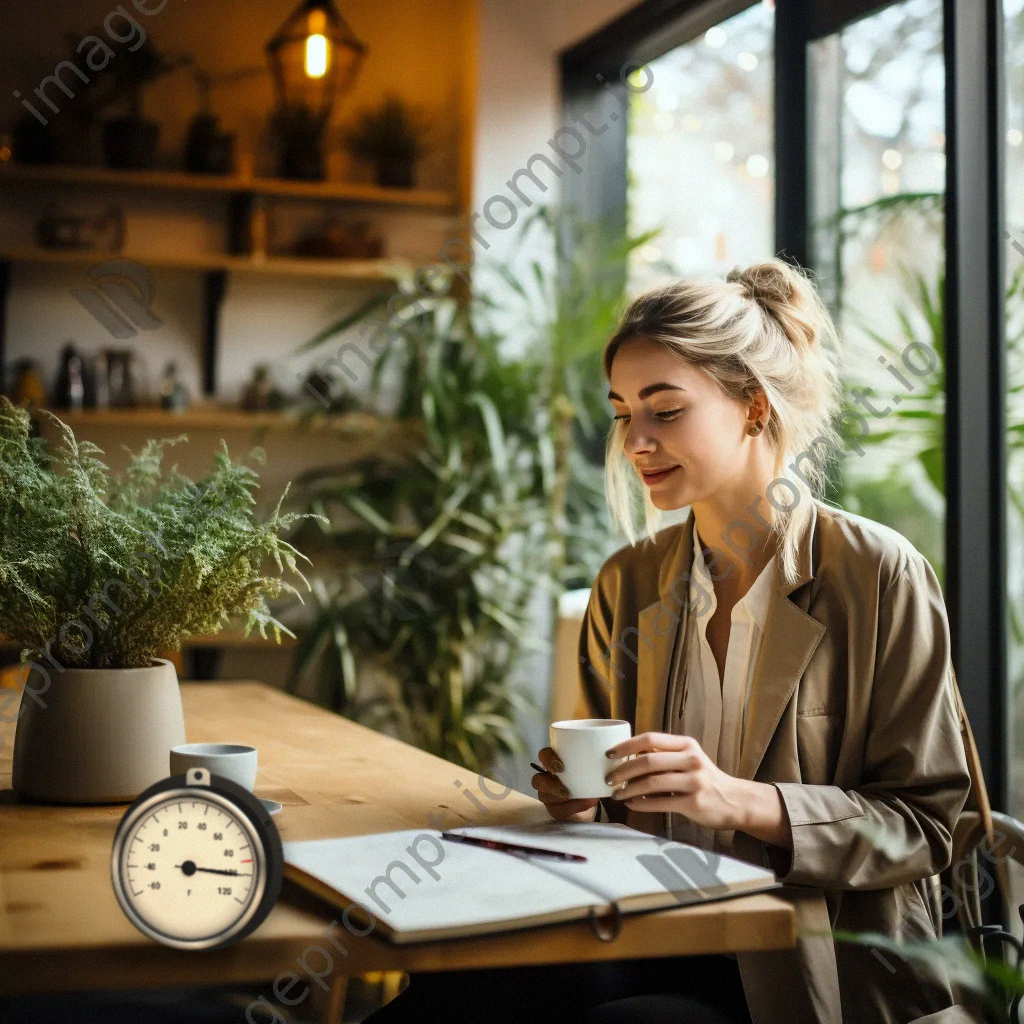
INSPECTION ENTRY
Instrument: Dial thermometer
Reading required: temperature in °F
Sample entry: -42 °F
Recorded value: 100 °F
